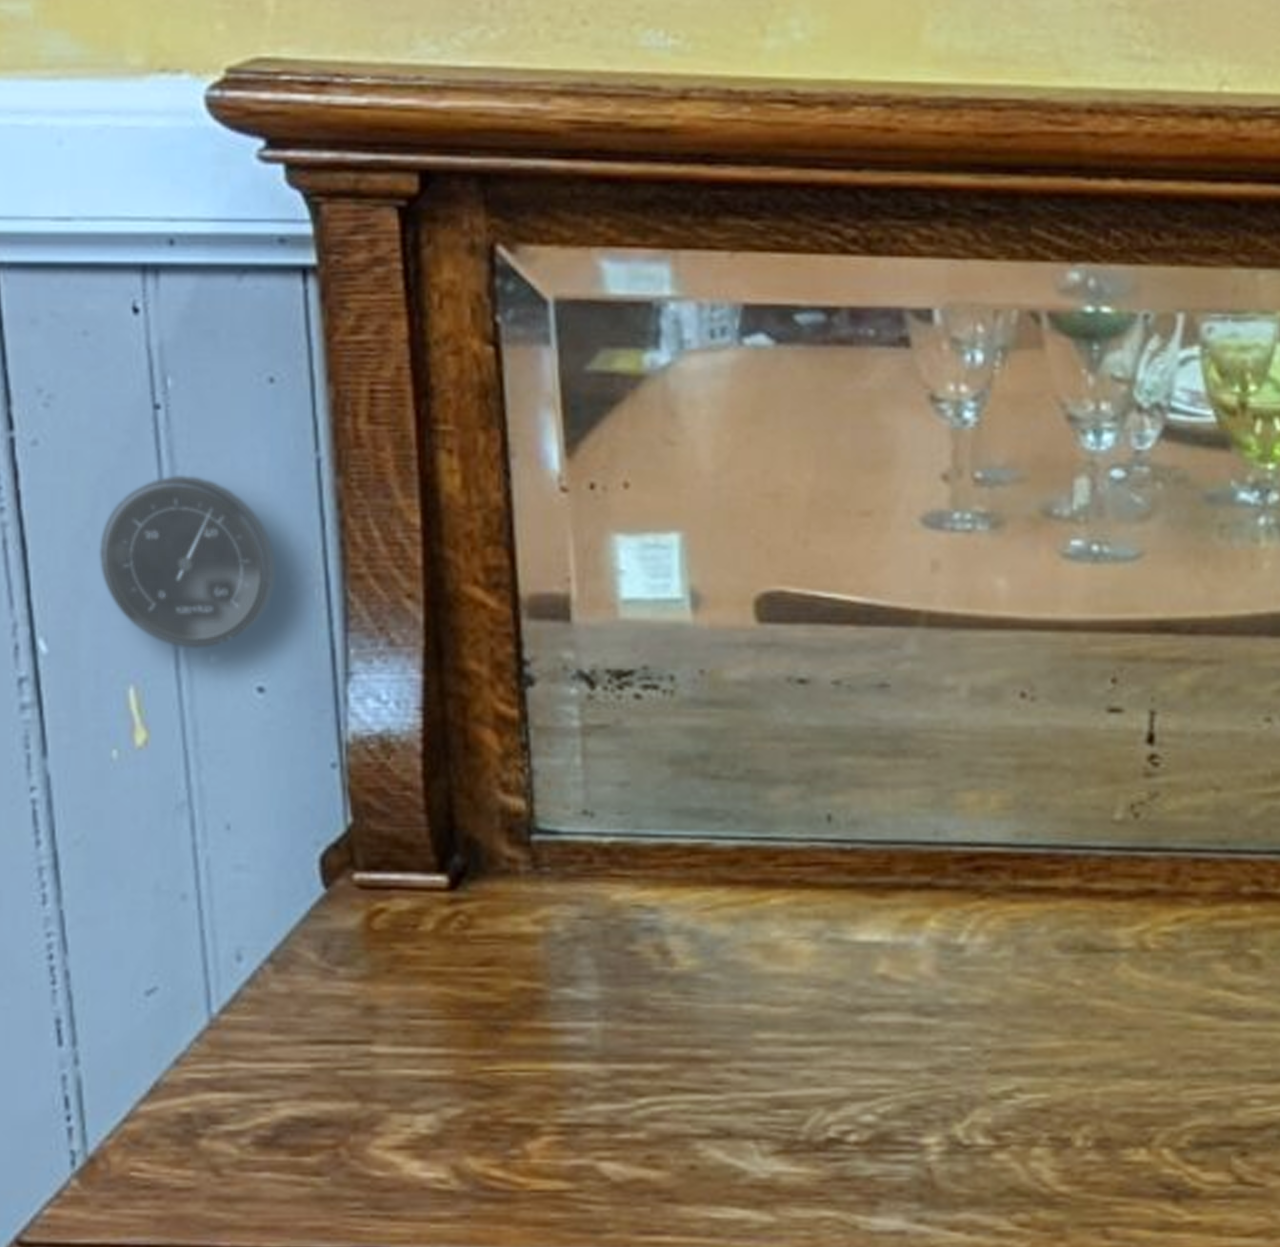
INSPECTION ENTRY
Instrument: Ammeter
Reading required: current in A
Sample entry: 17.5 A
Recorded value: 37.5 A
